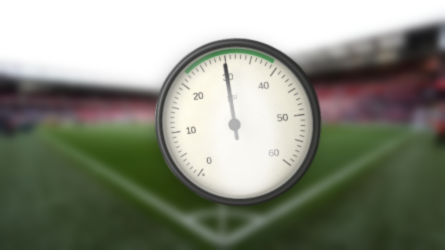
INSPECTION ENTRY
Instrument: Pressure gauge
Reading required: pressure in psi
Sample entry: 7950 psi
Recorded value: 30 psi
